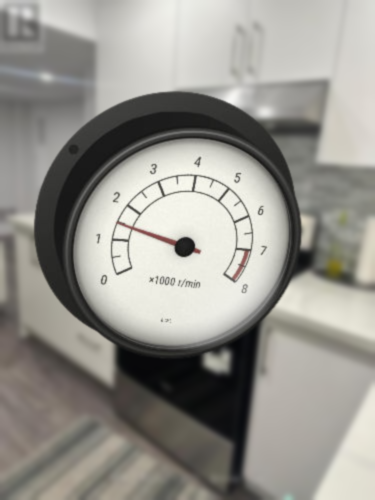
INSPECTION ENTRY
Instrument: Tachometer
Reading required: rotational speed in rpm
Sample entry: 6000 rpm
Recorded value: 1500 rpm
